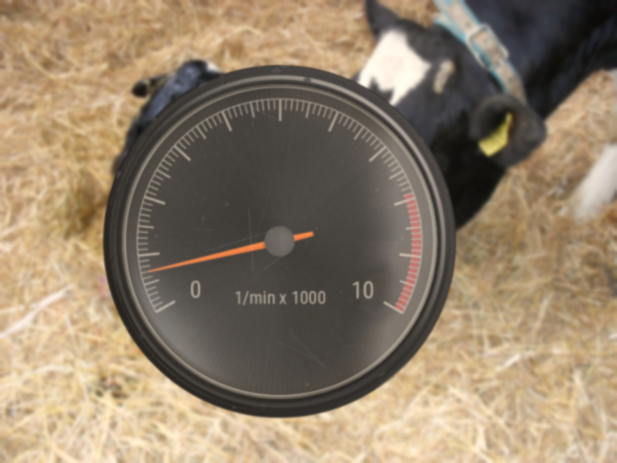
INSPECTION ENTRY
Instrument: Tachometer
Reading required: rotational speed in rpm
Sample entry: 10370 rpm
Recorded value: 700 rpm
